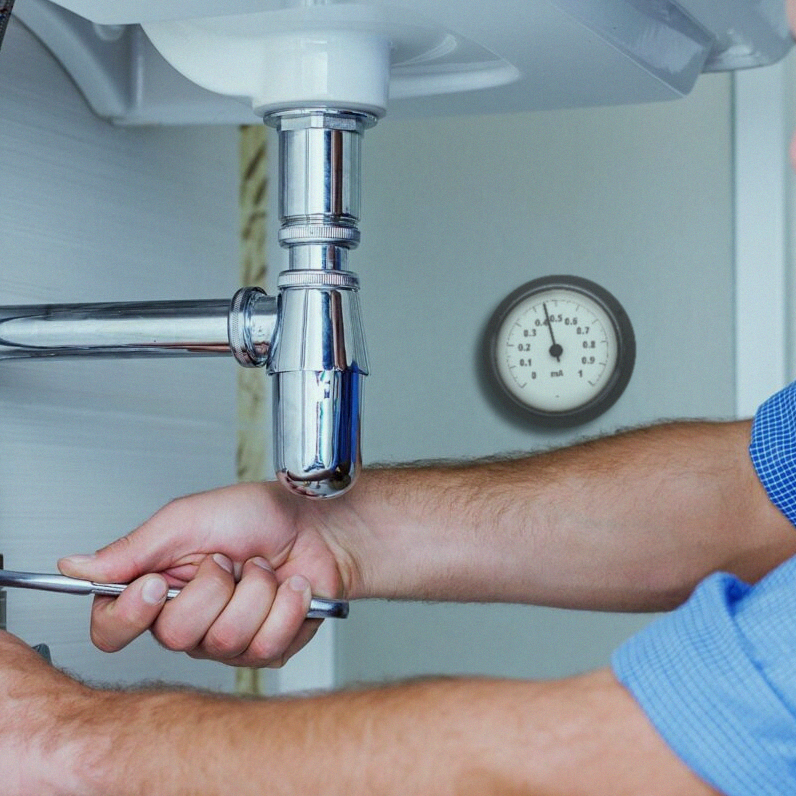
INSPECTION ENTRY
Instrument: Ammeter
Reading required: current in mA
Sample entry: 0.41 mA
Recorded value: 0.45 mA
